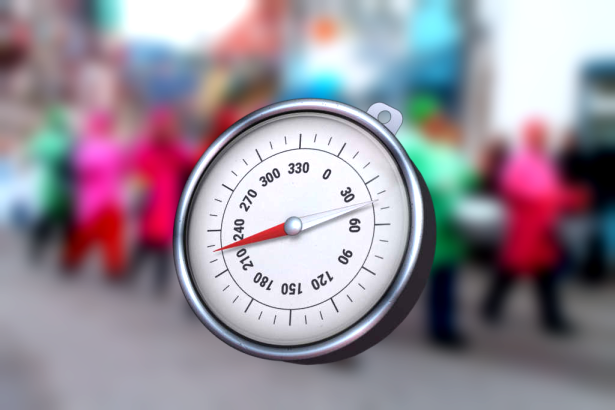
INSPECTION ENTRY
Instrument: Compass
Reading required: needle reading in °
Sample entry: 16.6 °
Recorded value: 225 °
